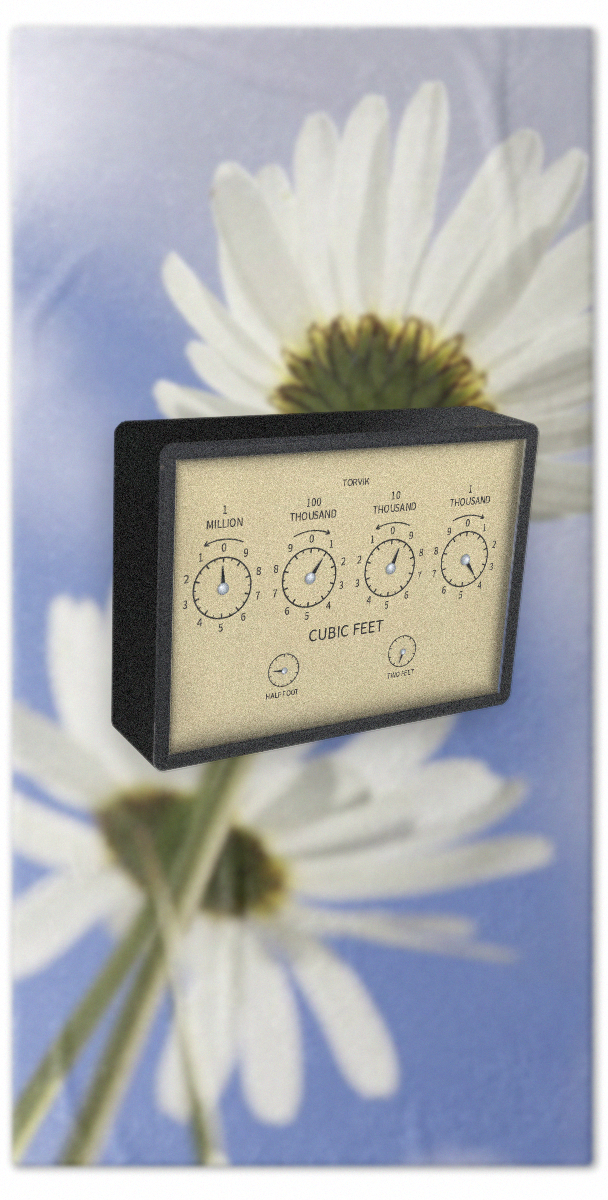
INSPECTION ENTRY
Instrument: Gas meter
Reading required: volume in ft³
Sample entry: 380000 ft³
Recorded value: 9400 ft³
